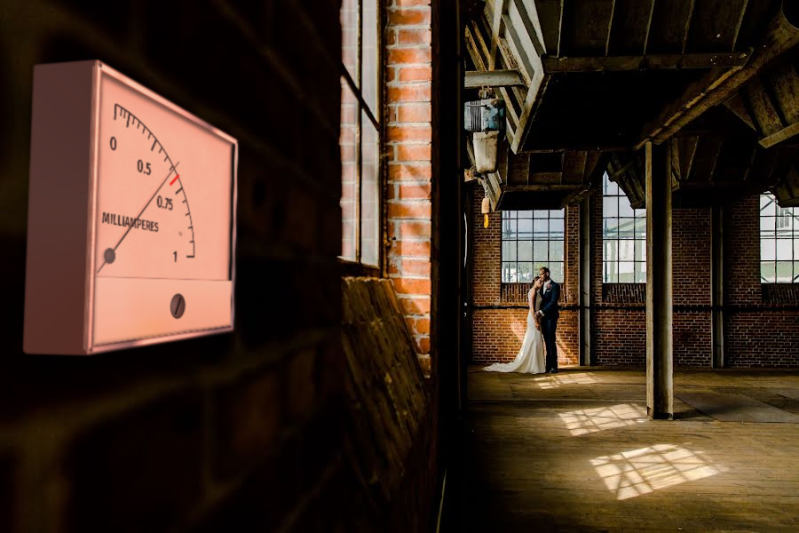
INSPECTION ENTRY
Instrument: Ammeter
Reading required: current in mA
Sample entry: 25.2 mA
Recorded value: 0.65 mA
